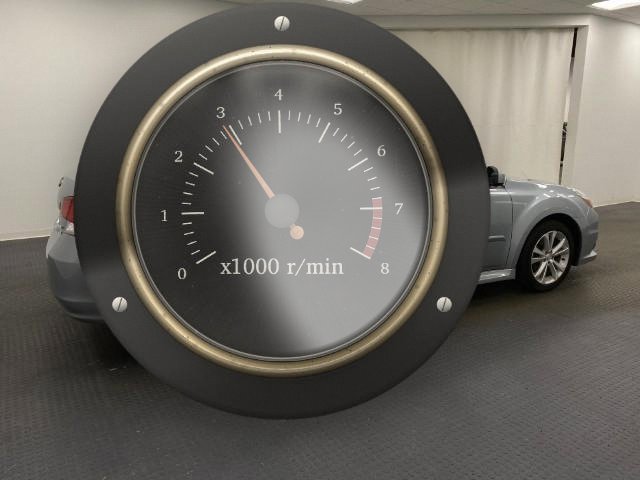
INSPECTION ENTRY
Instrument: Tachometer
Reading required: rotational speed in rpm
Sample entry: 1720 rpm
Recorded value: 2900 rpm
